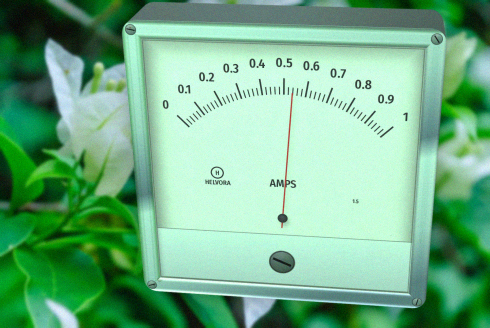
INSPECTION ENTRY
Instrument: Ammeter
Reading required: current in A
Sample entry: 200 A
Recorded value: 0.54 A
